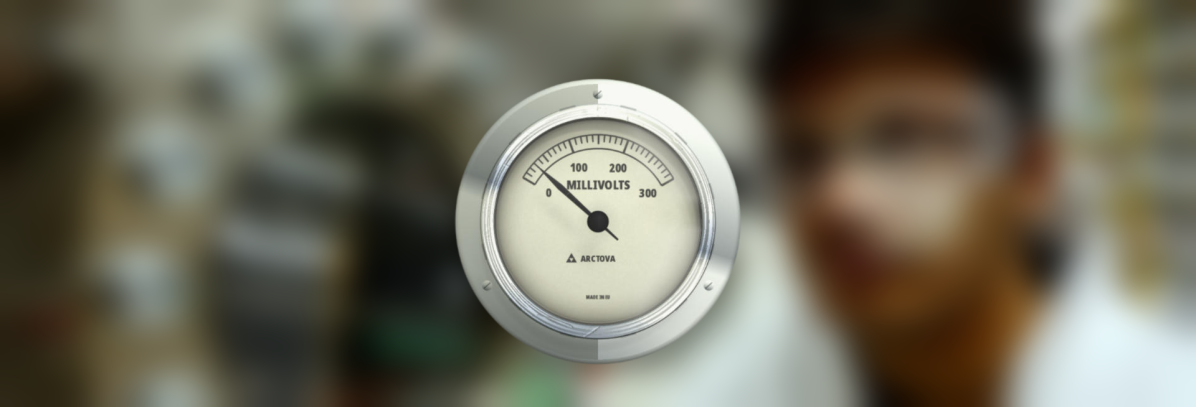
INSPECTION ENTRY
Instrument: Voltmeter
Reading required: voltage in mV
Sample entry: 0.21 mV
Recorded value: 30 mV
